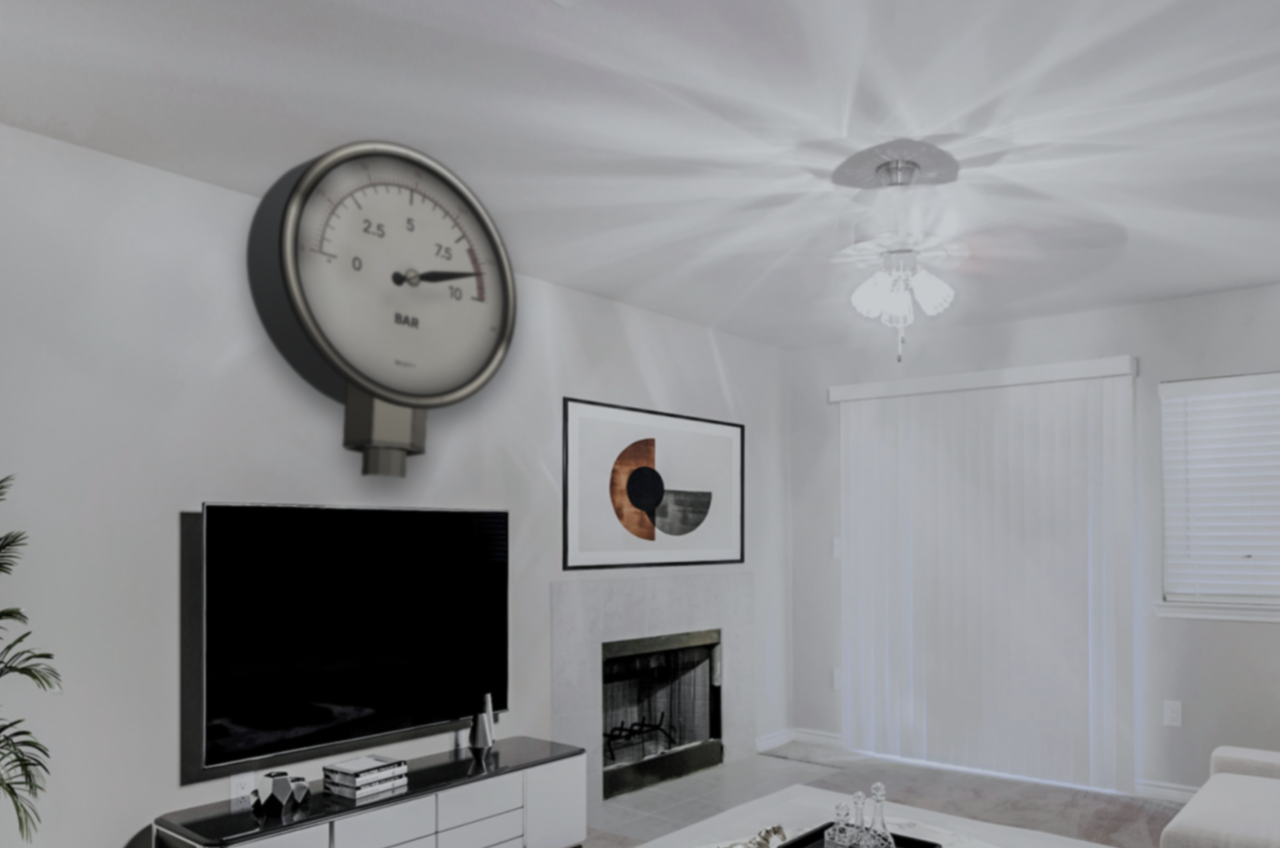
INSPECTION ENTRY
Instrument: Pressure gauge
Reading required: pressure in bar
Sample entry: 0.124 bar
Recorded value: 9 bar
